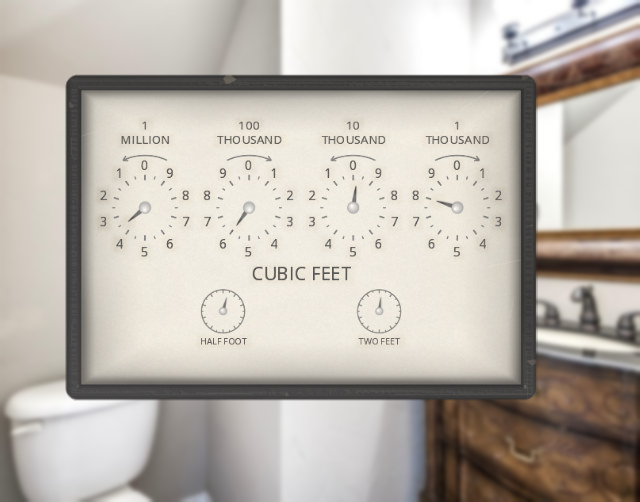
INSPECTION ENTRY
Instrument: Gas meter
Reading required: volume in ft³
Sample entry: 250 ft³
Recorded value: 359800 ft³
